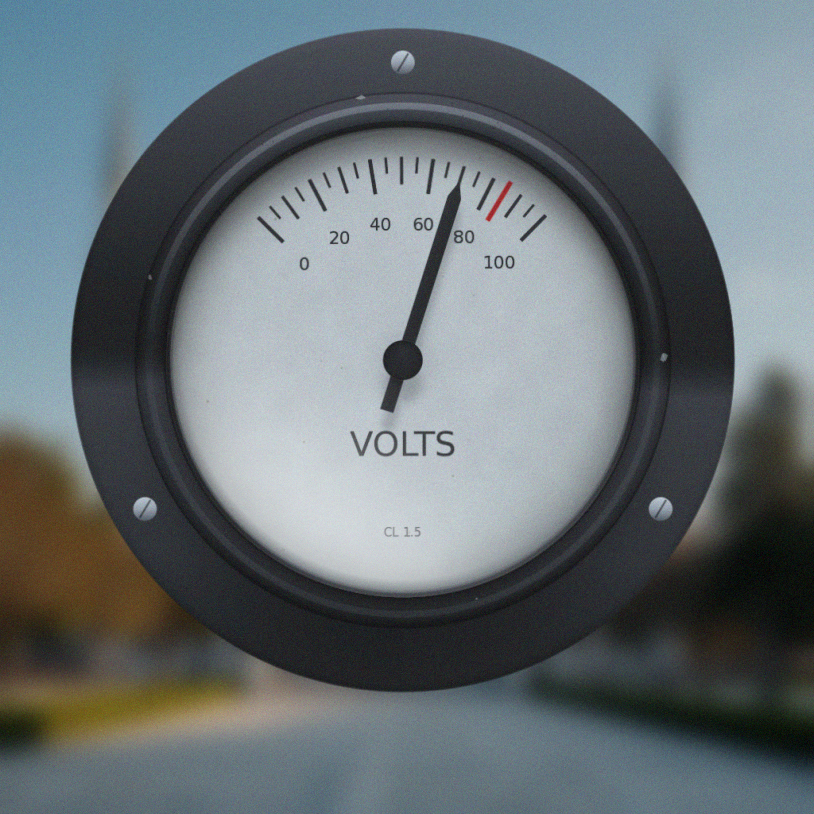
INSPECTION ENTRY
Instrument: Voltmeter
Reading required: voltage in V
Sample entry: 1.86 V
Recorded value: 70 V
